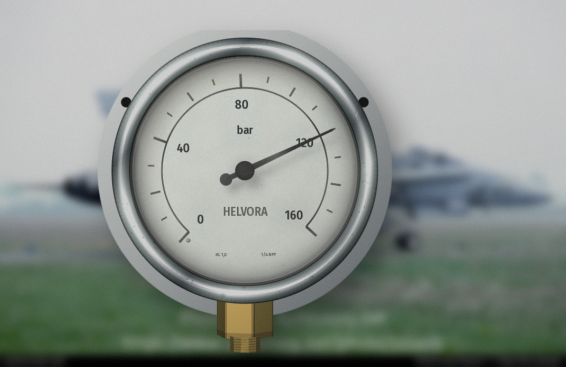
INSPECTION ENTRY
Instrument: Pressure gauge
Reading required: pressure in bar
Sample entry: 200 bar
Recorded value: 120 bar
